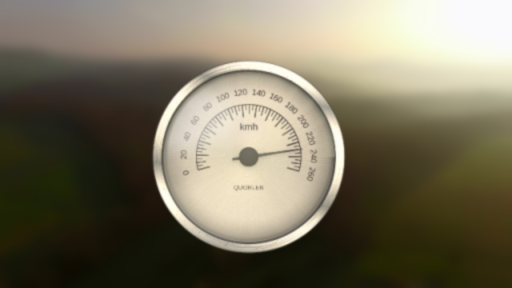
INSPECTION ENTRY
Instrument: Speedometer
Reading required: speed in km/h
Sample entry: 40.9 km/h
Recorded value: 230 km/h
